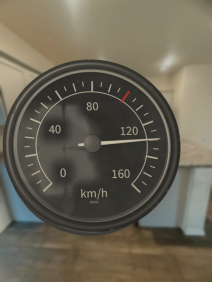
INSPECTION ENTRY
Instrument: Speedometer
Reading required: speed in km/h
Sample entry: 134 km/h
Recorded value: 130 km/h
